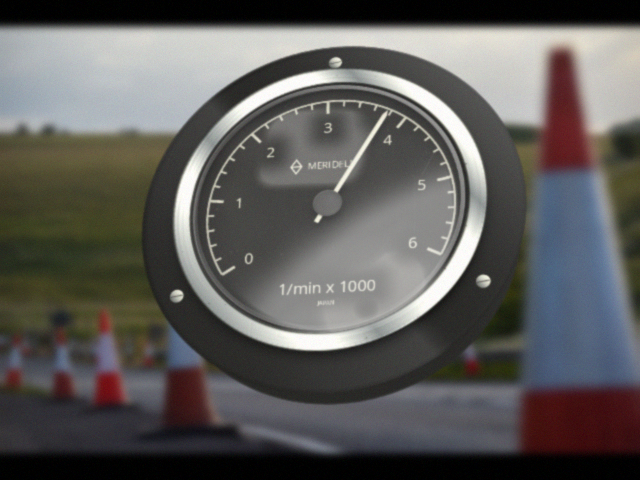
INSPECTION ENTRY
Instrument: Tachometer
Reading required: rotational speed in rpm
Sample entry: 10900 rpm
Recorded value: 3800 rpm
